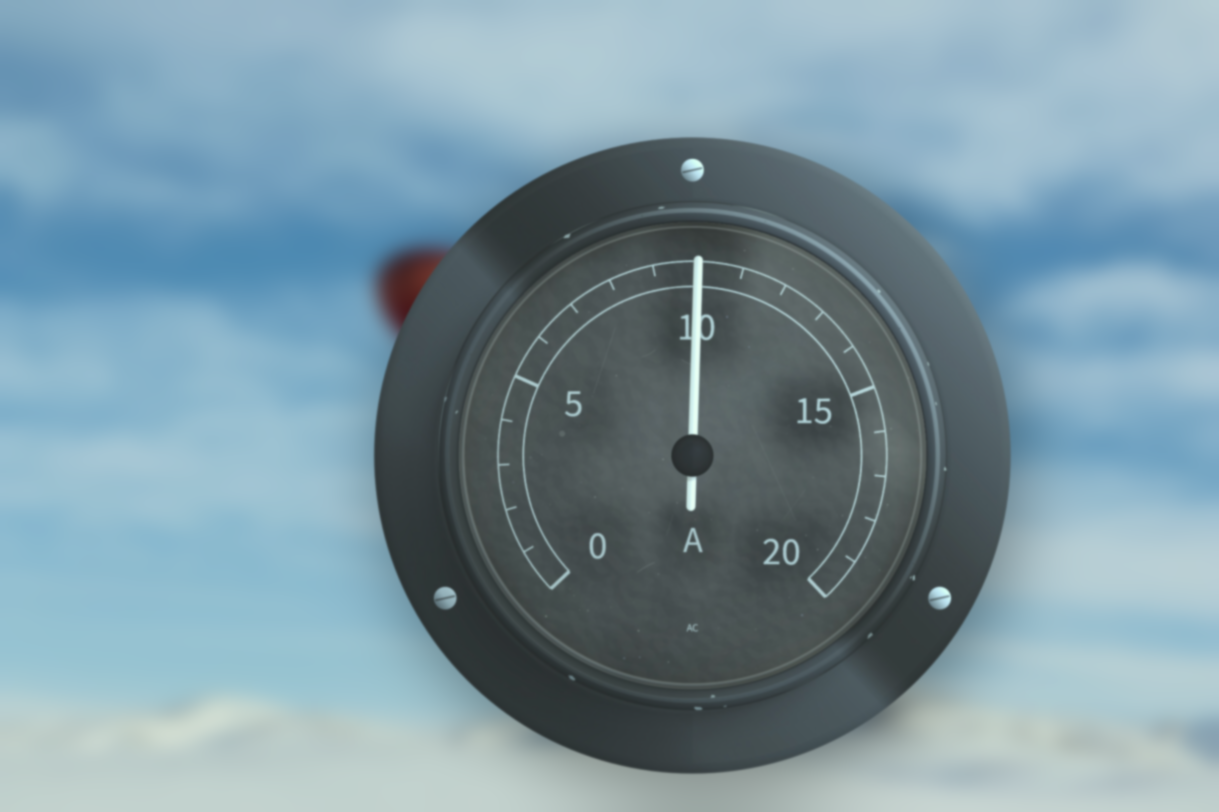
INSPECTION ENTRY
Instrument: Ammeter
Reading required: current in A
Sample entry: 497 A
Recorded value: 10 A
